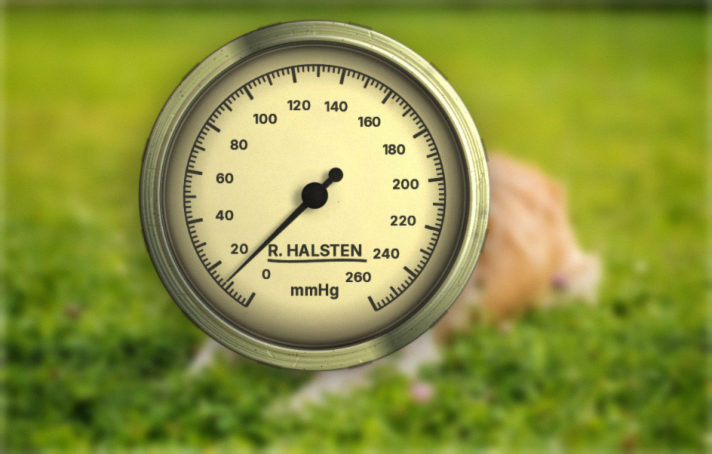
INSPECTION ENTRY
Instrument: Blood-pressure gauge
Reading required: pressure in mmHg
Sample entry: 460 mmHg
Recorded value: 12 mmHg
